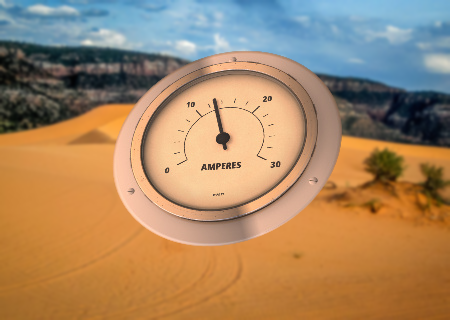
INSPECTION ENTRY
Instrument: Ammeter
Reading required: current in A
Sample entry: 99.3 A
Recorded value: 13 A
